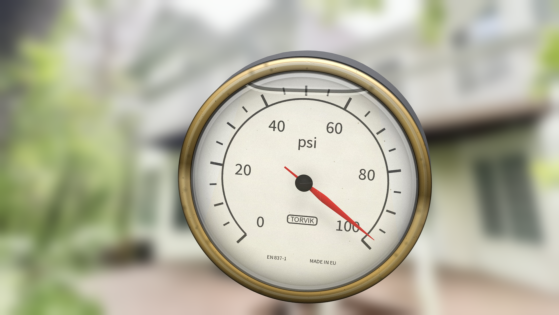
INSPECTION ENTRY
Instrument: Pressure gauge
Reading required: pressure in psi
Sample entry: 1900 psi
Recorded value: 97.5 psi
